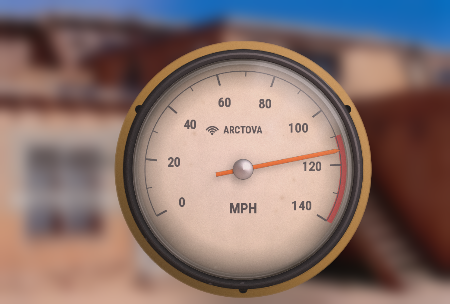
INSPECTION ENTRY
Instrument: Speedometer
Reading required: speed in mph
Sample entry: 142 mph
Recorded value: 115 mph
